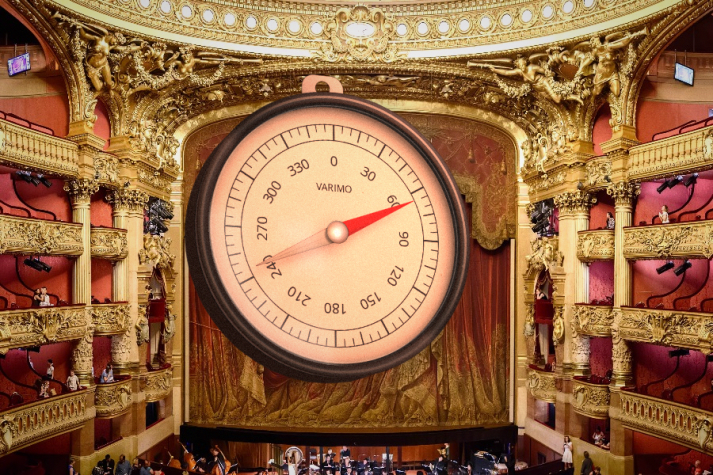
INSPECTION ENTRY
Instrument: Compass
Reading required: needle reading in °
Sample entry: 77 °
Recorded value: 65 °
